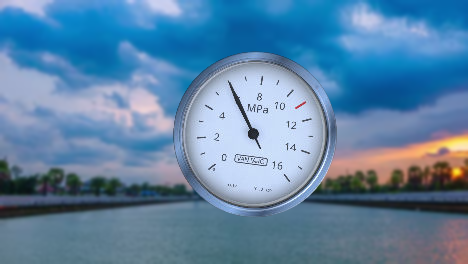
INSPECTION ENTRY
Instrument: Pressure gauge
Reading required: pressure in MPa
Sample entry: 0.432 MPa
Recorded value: 6 MPa
